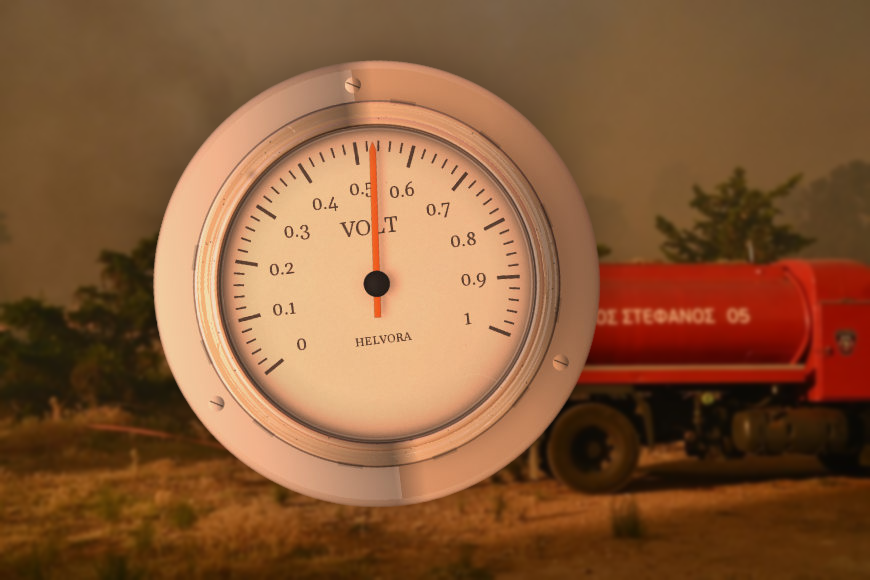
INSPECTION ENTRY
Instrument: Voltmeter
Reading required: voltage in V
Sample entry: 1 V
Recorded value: 0.53 V
